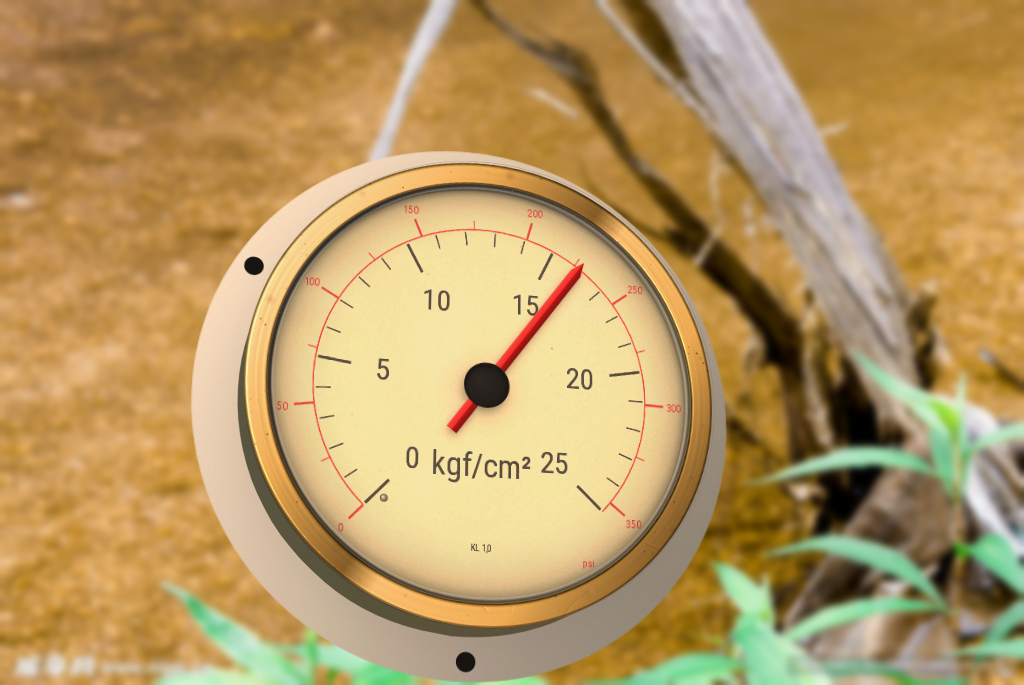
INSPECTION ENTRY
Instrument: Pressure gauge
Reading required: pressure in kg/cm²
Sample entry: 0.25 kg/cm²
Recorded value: 16 kg/cm²
